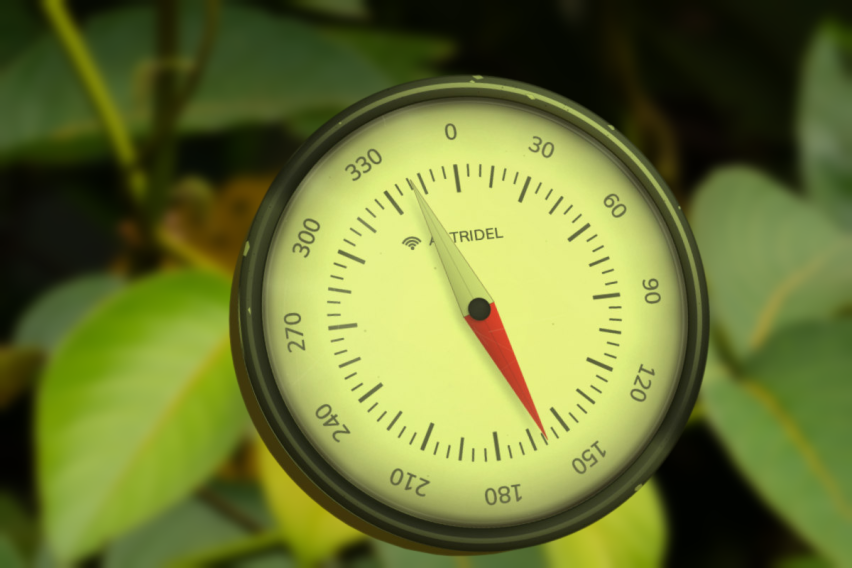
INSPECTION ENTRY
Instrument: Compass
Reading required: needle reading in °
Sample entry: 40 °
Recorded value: 160 °
